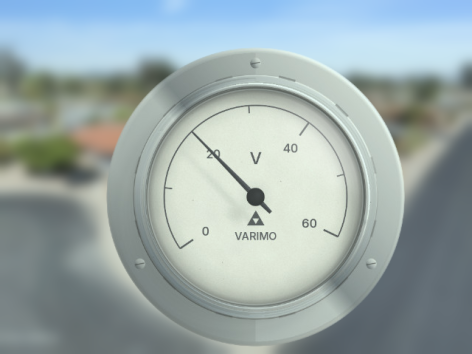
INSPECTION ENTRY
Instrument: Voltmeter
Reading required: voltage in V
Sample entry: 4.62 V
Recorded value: 20 V
